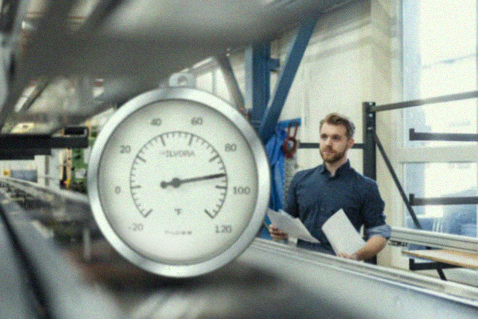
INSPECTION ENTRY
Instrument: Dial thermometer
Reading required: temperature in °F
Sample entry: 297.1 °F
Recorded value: 92 °F
